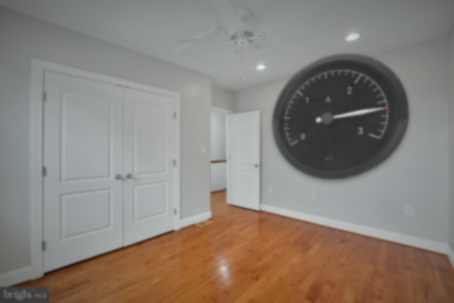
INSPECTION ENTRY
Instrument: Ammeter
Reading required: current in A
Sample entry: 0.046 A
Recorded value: 2.6 A
